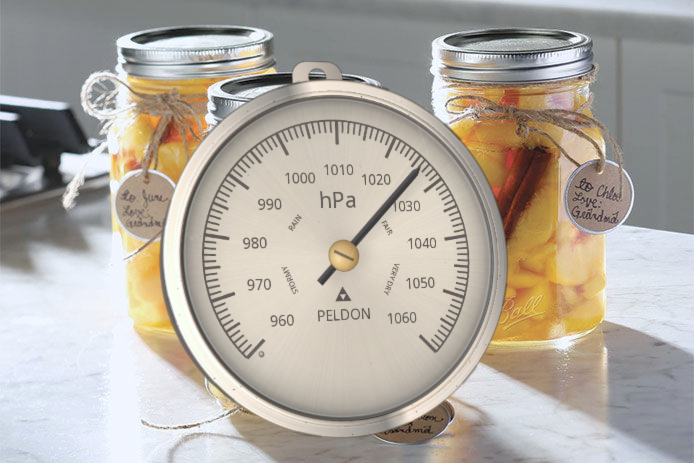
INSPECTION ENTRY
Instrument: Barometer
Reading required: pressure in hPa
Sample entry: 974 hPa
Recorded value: 1026 hPa
